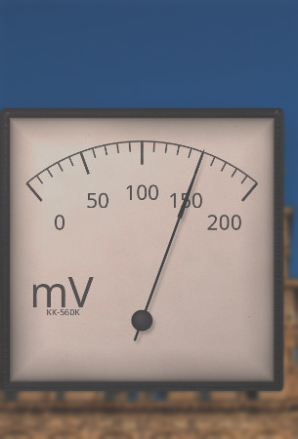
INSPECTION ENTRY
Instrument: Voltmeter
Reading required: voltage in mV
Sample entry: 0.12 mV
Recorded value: 150 mV
